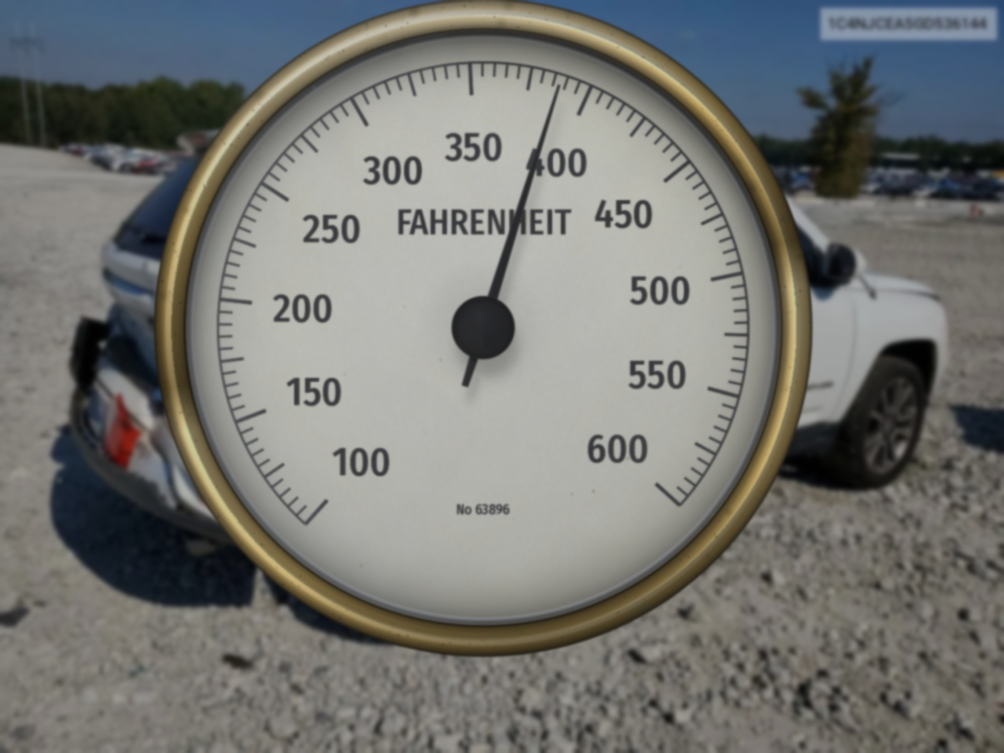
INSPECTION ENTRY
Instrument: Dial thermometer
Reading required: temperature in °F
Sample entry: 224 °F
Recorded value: 387.5 °F
